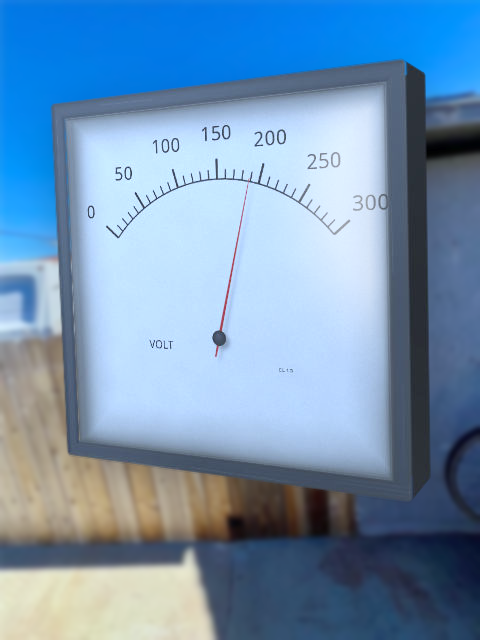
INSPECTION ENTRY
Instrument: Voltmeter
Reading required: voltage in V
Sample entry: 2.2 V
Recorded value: 190 V
